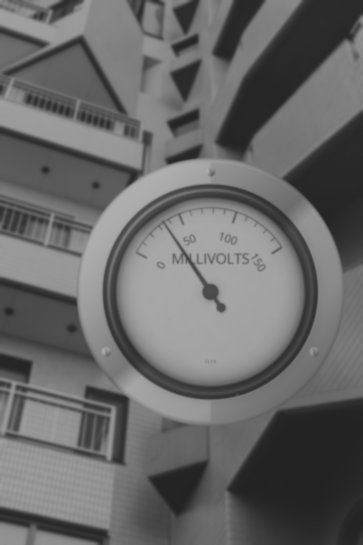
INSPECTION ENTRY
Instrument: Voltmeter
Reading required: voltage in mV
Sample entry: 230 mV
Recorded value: 35 mV
